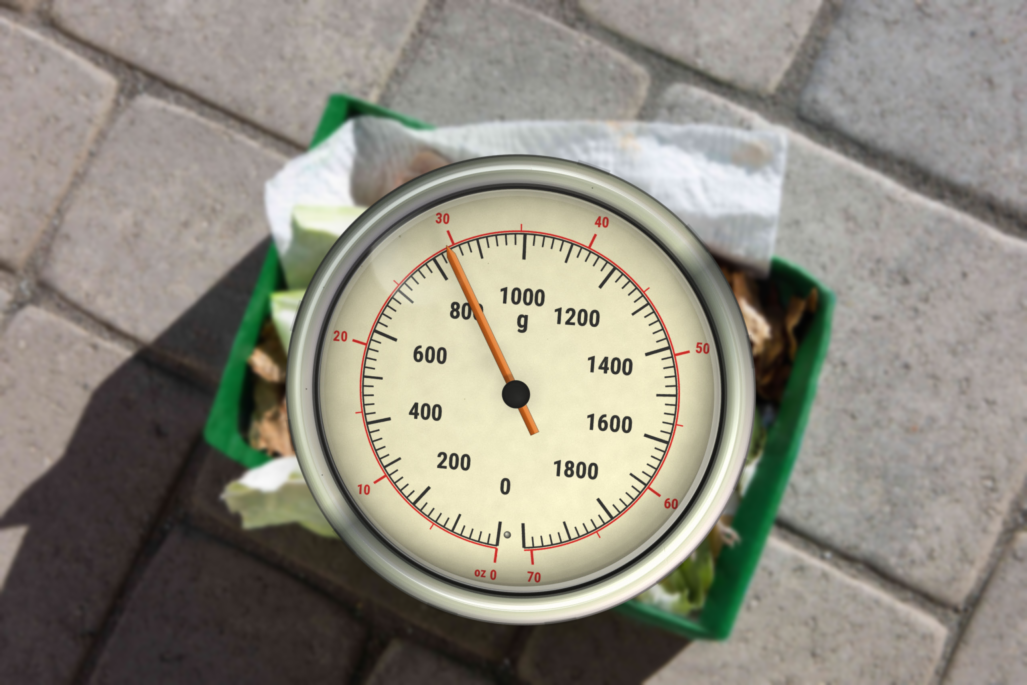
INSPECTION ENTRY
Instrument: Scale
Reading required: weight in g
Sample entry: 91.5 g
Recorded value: 840 g
